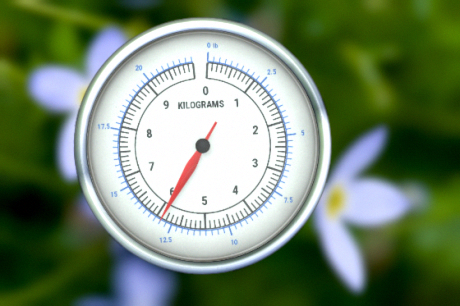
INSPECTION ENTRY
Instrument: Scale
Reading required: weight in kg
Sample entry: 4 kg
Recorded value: 5.9 kg
